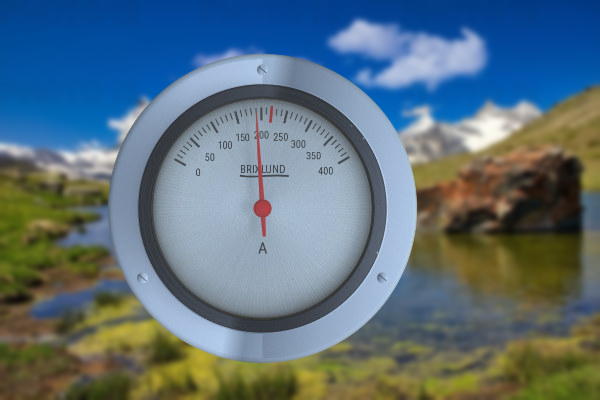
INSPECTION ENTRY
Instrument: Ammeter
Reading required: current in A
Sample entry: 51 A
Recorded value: 190 A
